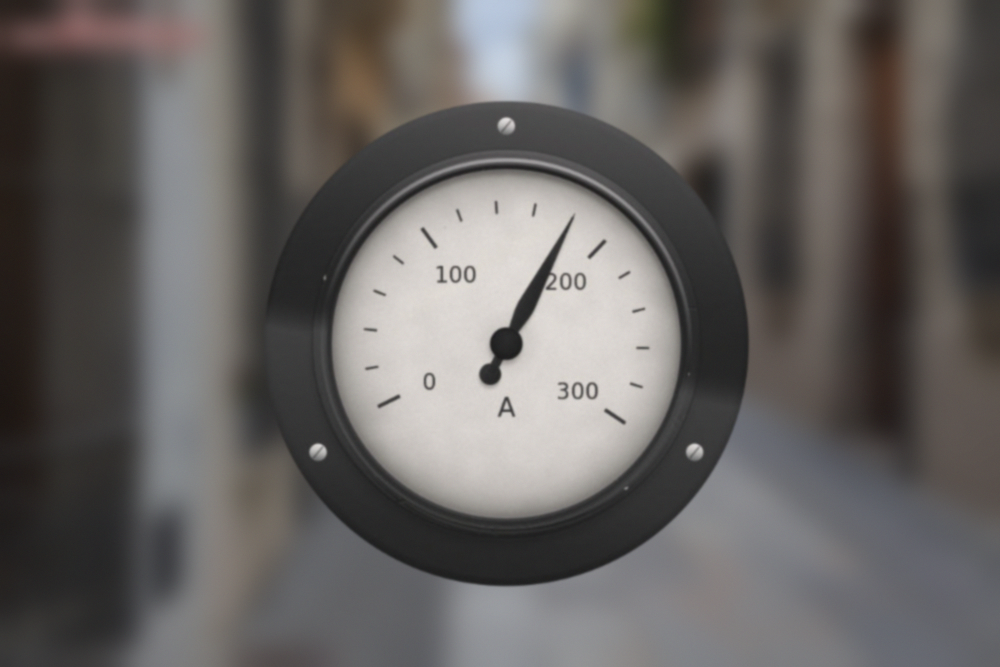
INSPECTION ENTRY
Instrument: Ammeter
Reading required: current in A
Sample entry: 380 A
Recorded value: 180 A
